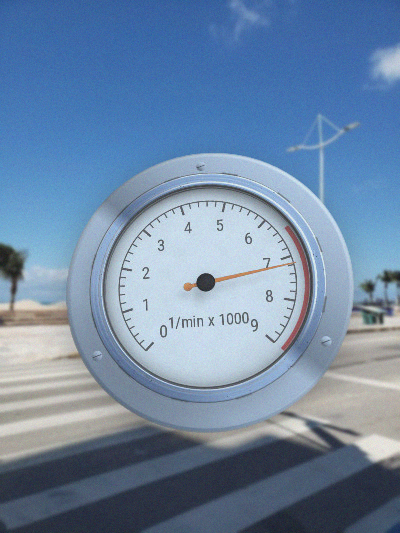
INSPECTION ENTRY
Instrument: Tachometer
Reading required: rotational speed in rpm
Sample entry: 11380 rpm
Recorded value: 7200 rpm
